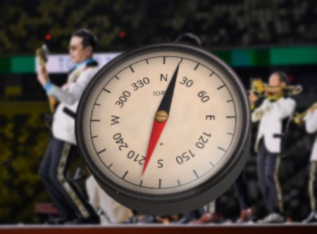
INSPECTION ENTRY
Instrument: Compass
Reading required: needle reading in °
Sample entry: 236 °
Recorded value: 195 °
